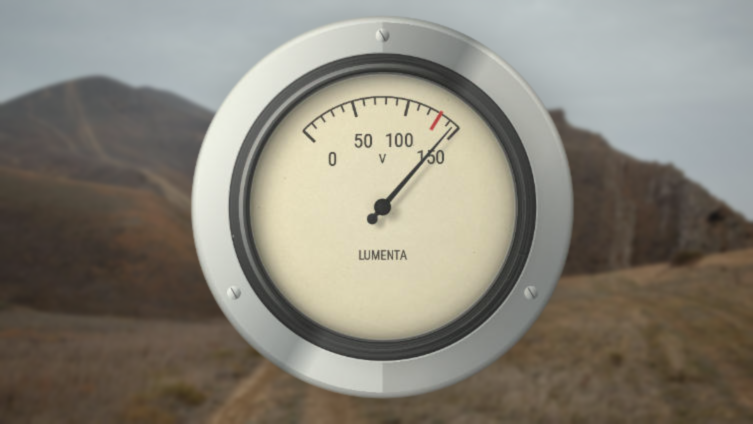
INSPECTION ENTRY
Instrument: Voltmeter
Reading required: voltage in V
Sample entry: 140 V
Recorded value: 145 V
